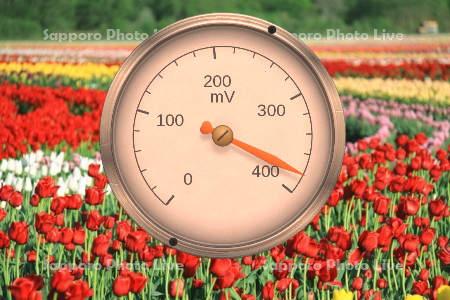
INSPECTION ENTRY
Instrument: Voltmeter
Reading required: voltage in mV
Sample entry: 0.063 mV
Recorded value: 380 mV
